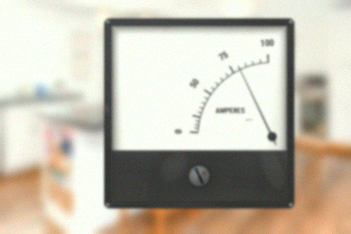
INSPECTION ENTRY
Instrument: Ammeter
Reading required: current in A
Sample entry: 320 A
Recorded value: 80 A
